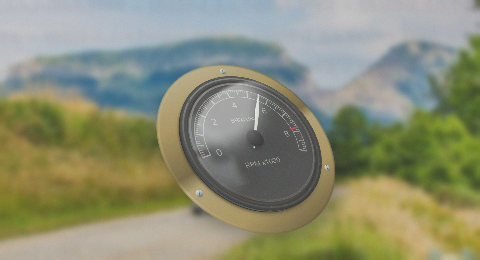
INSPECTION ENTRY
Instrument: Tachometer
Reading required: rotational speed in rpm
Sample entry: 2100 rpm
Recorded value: 5500 rpm
